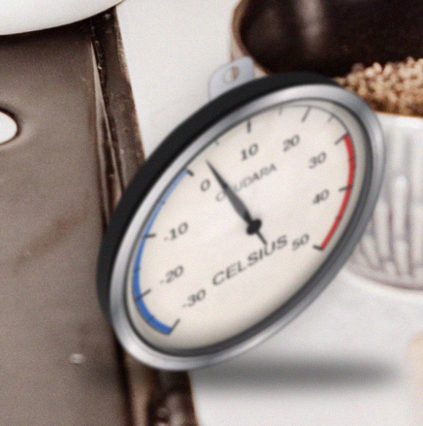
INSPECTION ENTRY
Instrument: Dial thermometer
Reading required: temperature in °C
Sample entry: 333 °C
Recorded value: 2.5 °C
